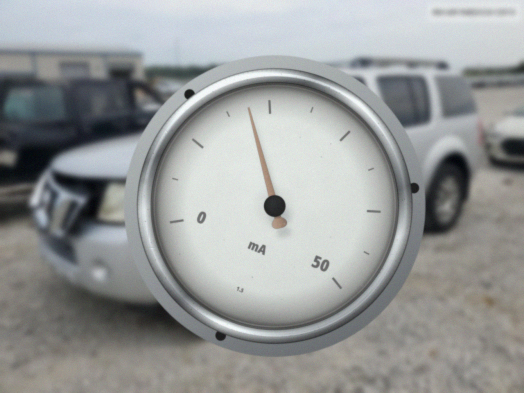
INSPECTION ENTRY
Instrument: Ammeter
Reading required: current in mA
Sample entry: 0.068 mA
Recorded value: 17.5 mA
